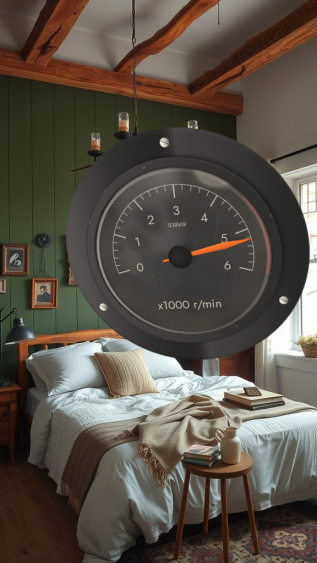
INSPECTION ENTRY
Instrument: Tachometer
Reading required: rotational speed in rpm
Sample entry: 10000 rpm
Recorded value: 5200 rpm
